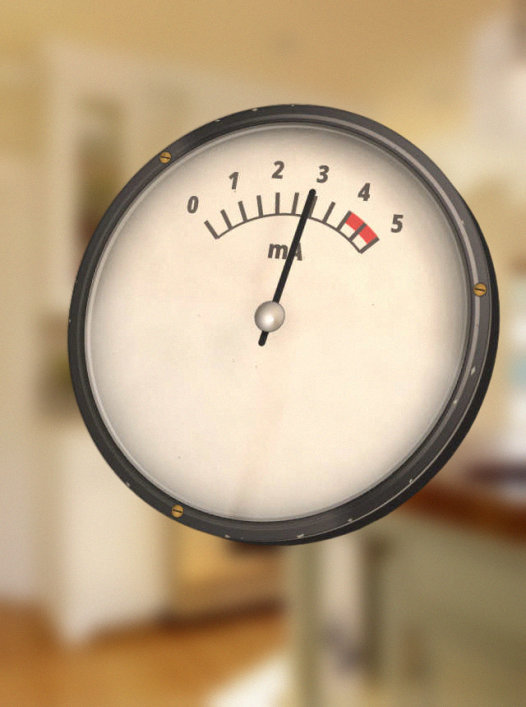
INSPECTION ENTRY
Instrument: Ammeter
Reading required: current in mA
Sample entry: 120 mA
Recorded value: 3 mA
